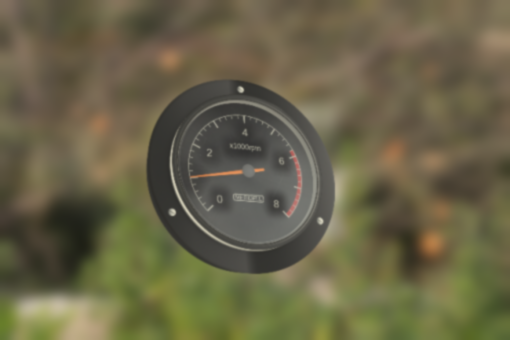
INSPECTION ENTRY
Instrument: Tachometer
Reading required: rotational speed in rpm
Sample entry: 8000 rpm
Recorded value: 1000 rpm
